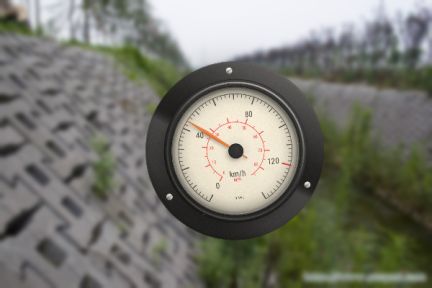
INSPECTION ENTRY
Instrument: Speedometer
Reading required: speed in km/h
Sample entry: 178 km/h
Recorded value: 44 km/h
